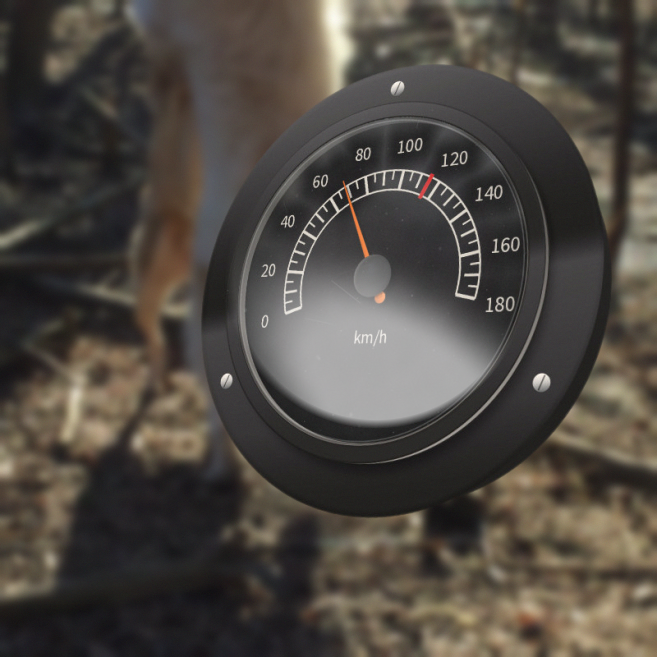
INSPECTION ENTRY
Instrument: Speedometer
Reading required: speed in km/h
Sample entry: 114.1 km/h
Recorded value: 70 km/h
